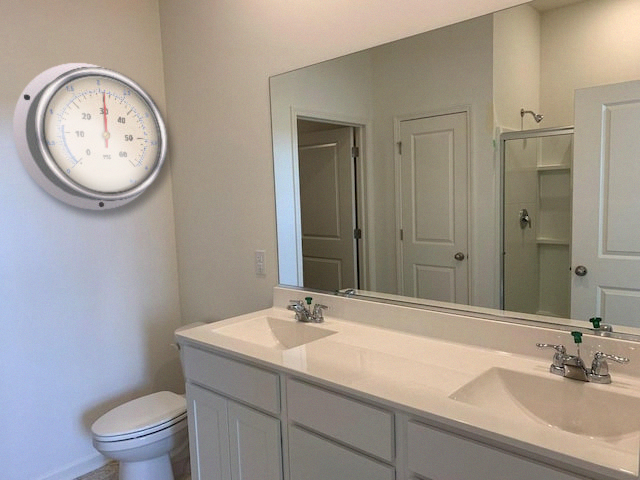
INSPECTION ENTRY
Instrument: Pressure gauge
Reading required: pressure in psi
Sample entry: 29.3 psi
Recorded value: 30 psi
